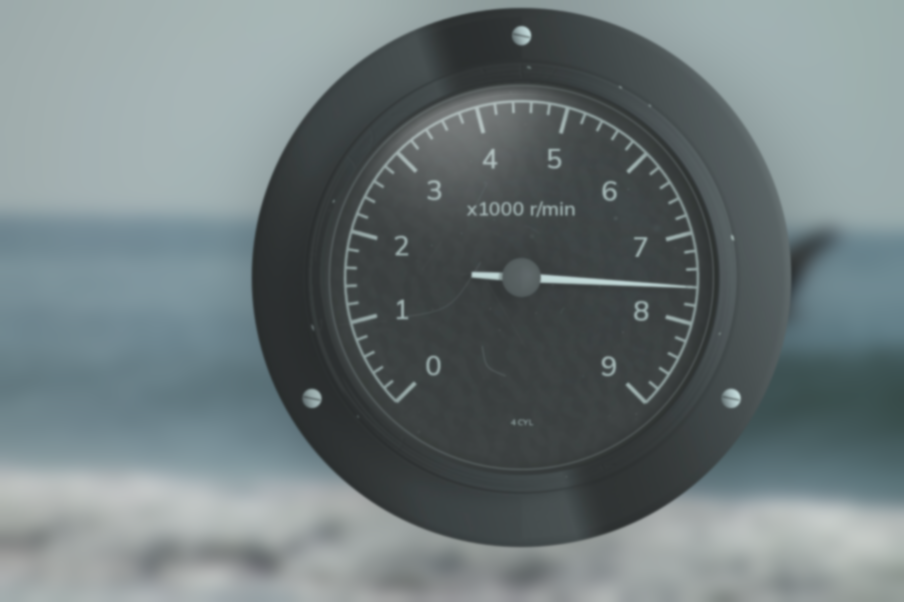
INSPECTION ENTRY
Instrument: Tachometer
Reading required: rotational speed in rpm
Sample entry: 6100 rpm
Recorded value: 7600 rpm
